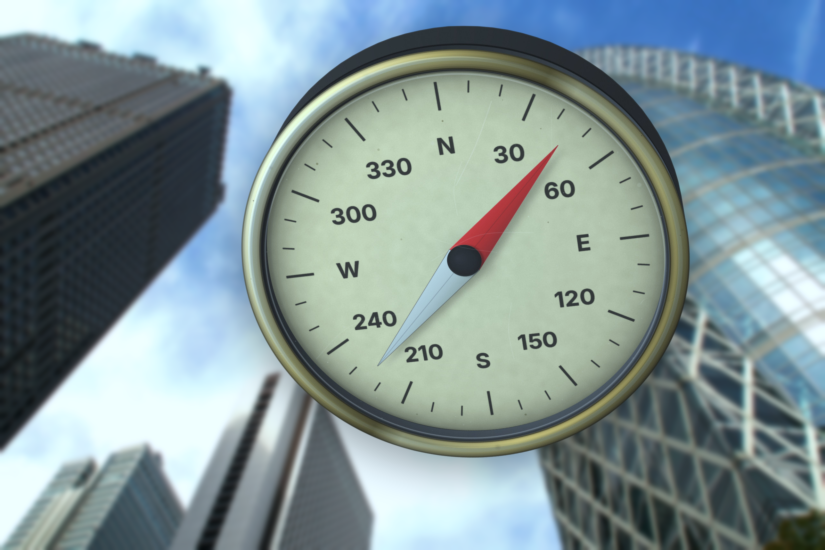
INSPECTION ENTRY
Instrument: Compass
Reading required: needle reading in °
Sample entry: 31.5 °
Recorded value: 45 °
